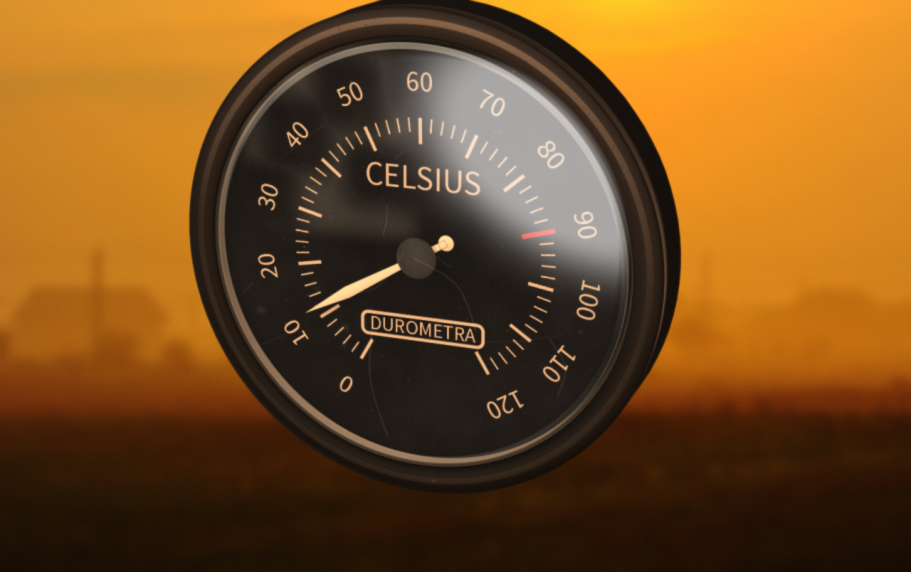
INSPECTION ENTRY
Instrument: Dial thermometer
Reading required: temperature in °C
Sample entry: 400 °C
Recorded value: 12 °C
